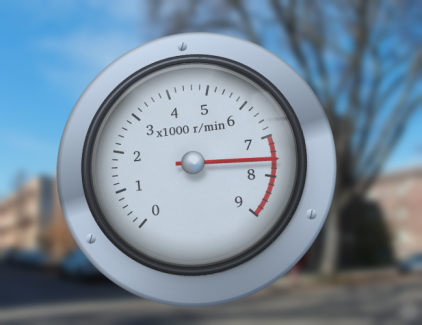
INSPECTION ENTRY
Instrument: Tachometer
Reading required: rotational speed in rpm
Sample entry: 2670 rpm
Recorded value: 7600 rpm
